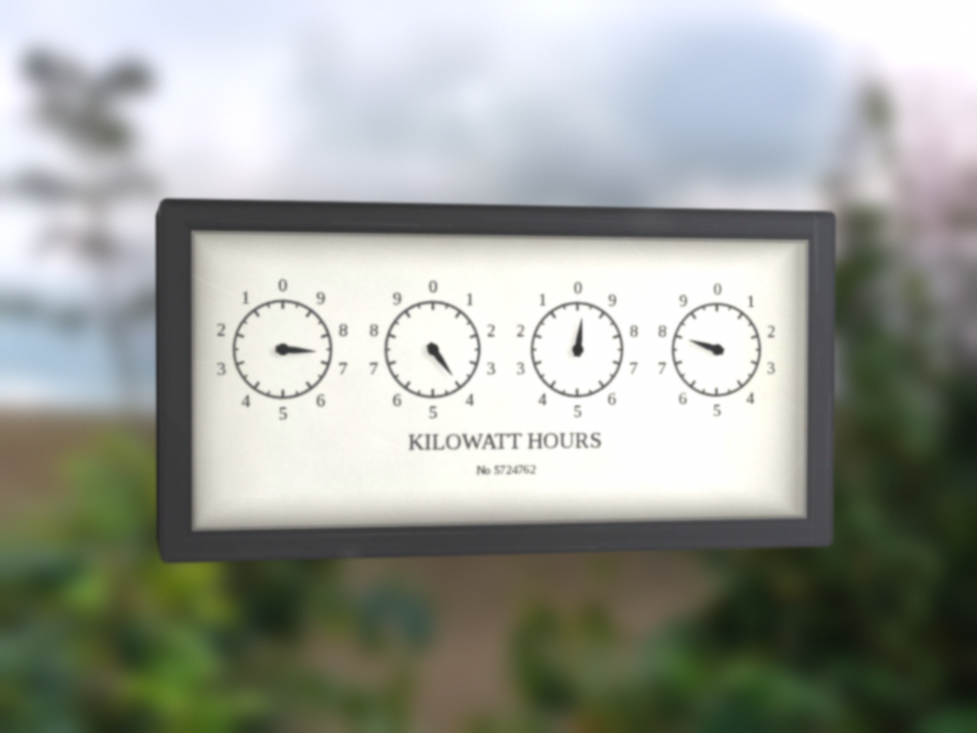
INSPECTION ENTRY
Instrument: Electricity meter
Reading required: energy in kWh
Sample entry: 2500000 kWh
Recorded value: 7398 kWh
